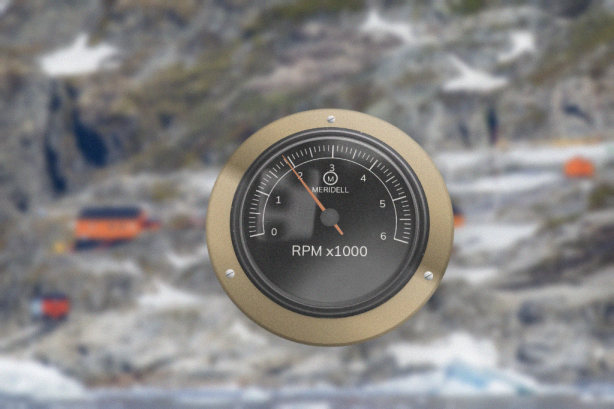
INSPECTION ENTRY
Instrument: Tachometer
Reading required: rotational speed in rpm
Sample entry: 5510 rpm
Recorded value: 1900 rpm
